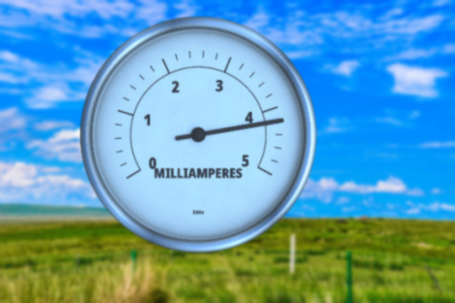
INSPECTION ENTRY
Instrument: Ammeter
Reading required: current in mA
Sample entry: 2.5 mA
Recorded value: 4.2 mA
